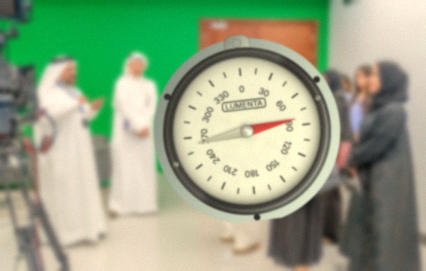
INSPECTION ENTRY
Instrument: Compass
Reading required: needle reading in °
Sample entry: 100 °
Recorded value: 82.5 °
